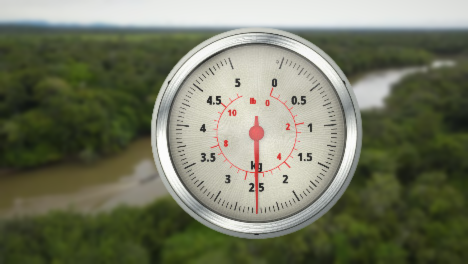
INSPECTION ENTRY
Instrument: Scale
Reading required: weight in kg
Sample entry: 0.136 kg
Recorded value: 2.5 kg
